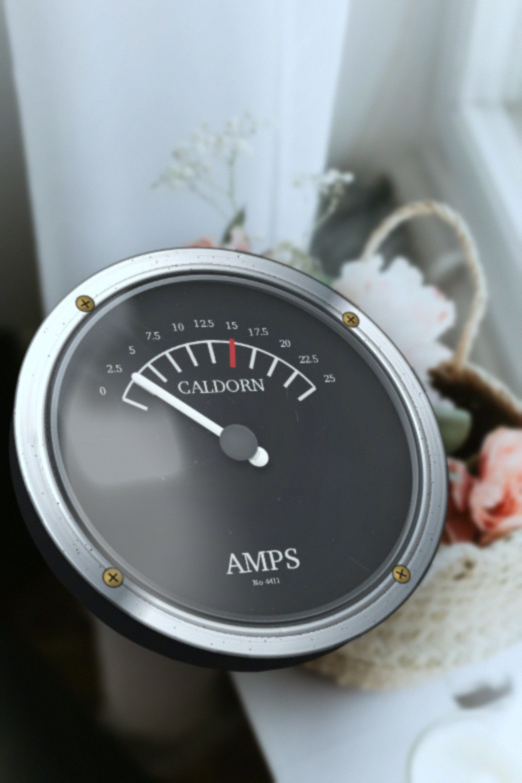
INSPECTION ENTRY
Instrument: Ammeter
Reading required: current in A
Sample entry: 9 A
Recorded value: 2.5 A
